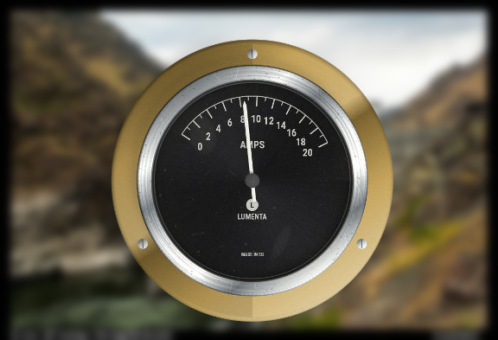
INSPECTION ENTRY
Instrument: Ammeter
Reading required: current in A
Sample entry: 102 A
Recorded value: 8.5 A
